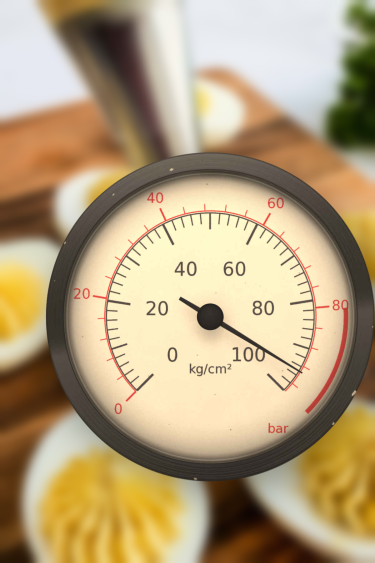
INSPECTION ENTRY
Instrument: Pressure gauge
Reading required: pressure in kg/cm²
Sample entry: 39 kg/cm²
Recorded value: 95 kg/cm²
